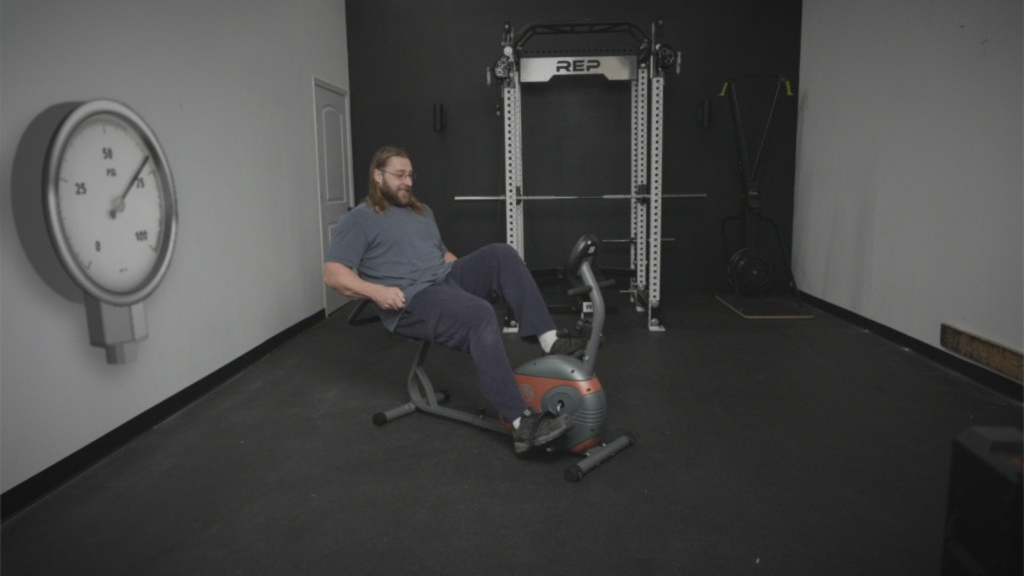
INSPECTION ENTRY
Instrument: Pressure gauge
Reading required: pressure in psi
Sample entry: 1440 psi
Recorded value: 70 psi
